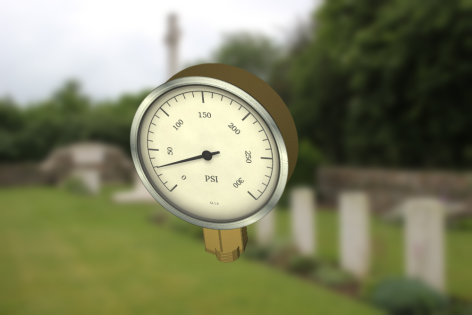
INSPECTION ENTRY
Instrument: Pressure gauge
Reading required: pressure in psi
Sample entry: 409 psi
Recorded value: 30 psi
